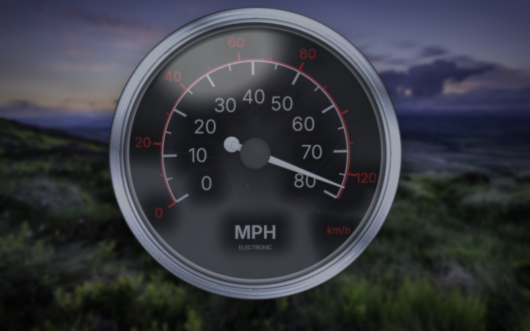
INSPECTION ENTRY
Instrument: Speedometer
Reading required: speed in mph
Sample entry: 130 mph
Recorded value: 77.5 mph
